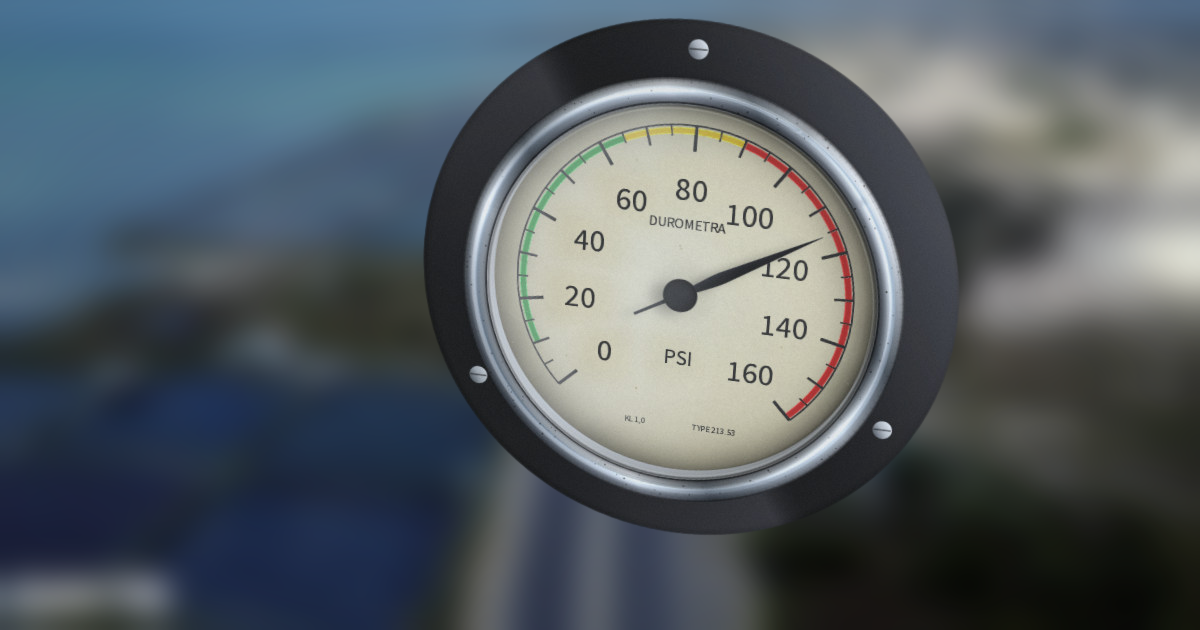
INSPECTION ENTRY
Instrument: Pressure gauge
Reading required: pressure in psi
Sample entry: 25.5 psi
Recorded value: 115 psi
